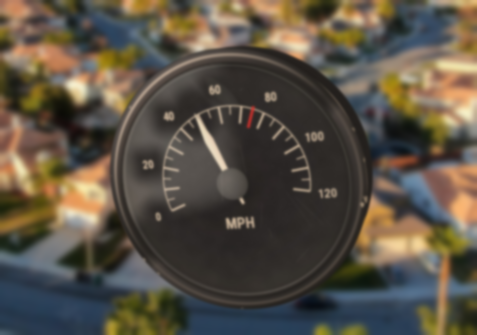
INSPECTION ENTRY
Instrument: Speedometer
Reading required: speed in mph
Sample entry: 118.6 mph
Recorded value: 50 mph
